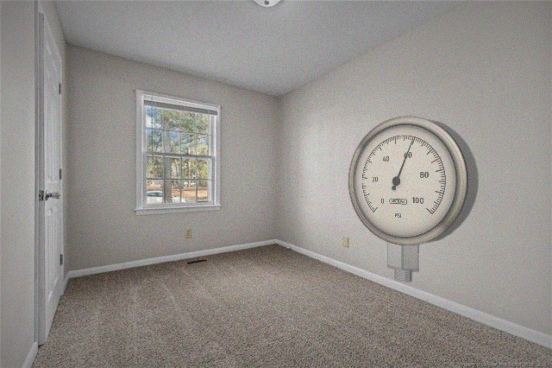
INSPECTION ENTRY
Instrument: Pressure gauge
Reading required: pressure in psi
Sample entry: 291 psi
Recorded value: 60 psi
